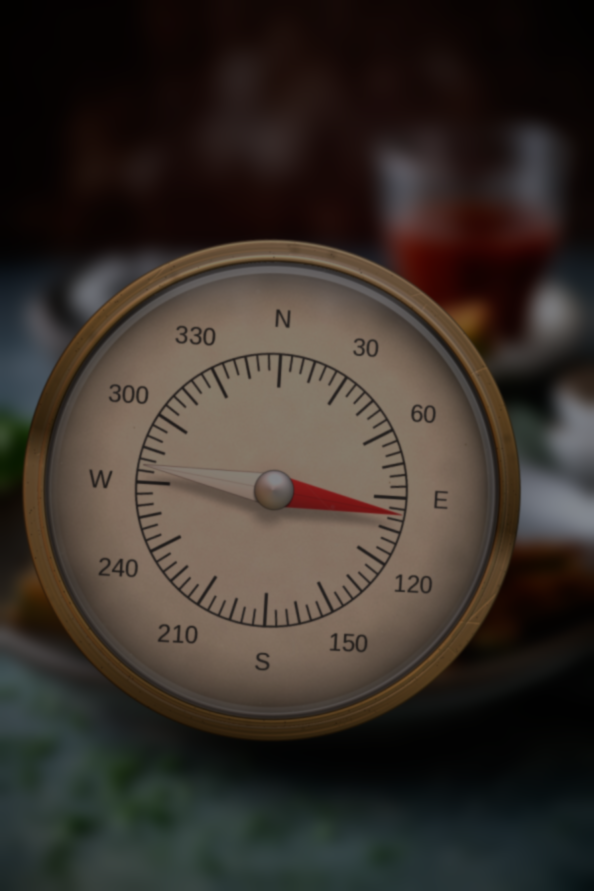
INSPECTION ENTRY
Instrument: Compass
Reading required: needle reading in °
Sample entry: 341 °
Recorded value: 97.5 °
